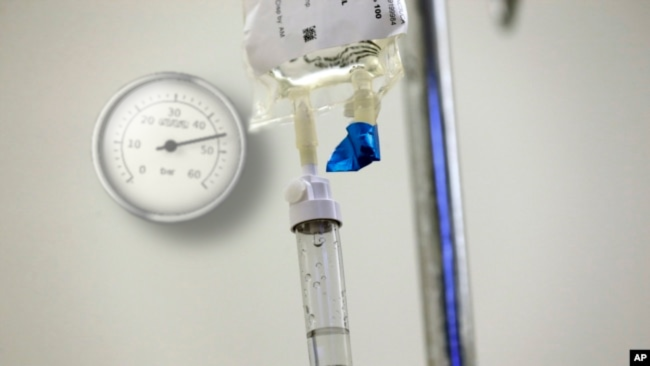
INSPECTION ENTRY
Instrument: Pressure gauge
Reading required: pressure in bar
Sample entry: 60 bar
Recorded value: 46 bar
